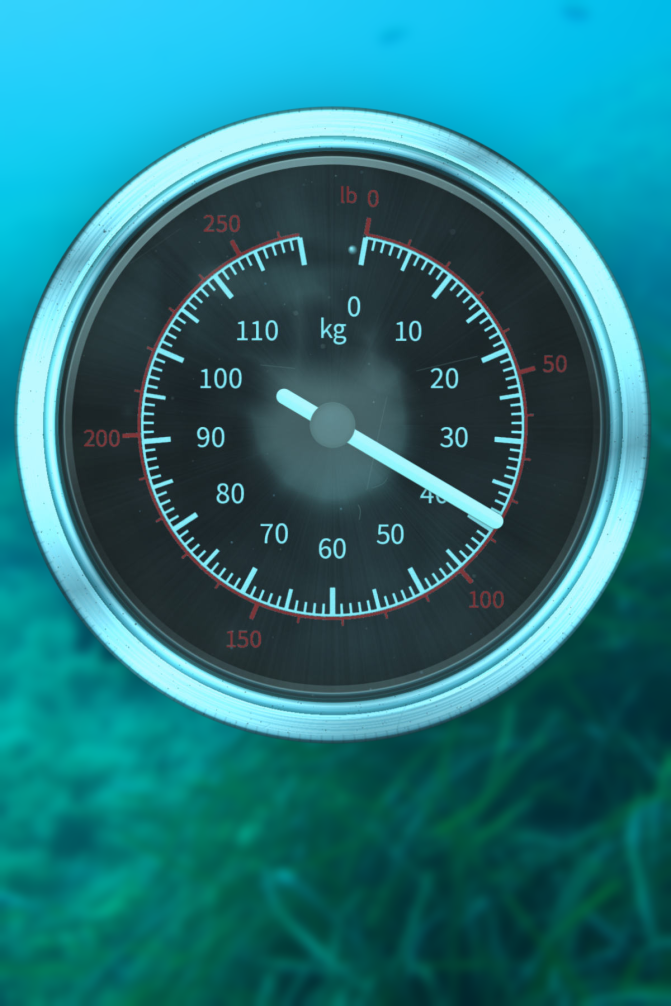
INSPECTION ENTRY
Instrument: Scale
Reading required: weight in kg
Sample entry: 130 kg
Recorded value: 39 kg
